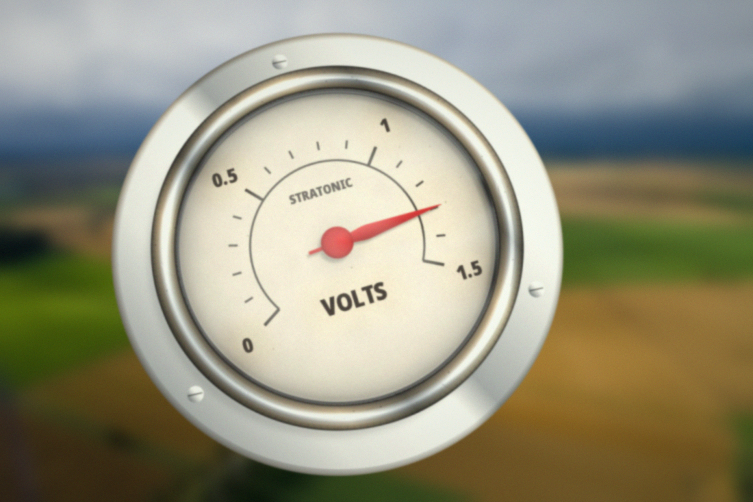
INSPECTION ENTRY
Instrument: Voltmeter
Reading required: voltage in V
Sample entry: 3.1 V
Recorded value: 1.3 V
